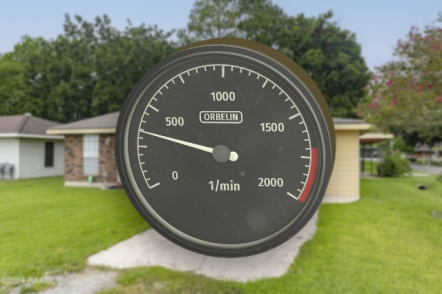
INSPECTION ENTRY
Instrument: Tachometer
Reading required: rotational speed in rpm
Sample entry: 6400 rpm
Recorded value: 350 rpm
